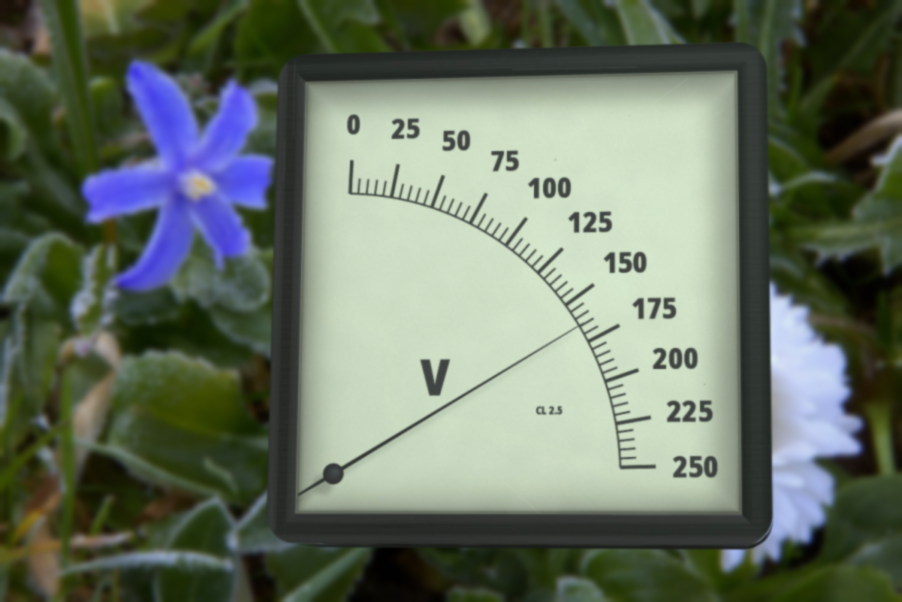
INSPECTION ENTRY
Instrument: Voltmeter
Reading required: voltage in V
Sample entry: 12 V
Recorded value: 165 V
